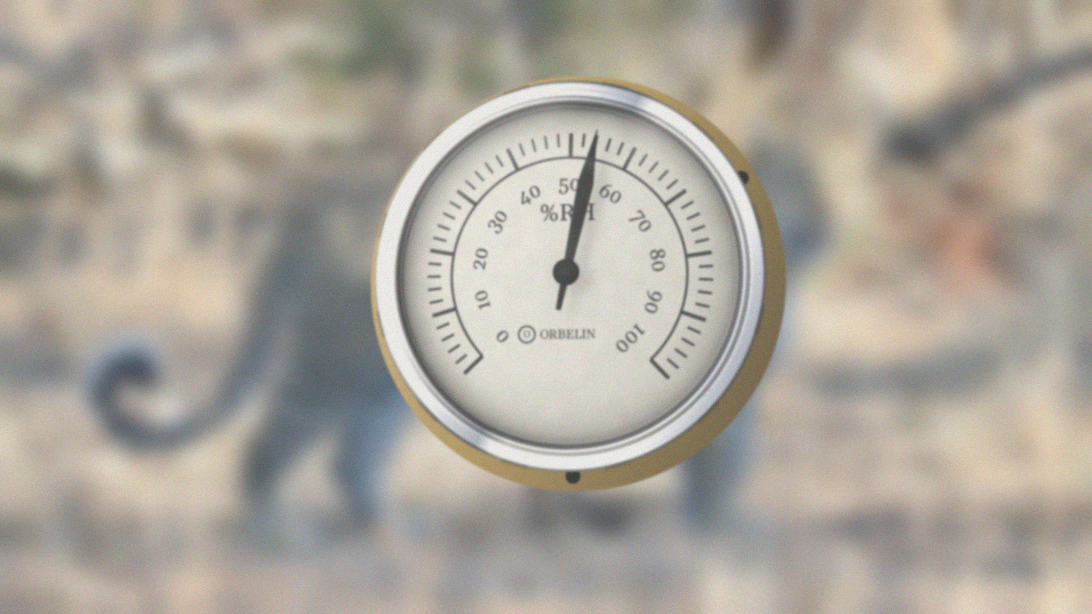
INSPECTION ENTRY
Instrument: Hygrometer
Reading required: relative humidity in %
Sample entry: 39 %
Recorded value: 54 %
